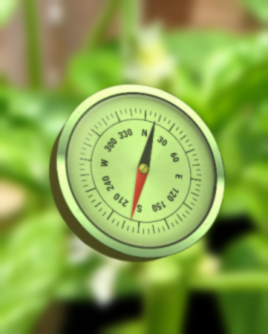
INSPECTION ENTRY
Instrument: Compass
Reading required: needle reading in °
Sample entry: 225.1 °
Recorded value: 190 °
